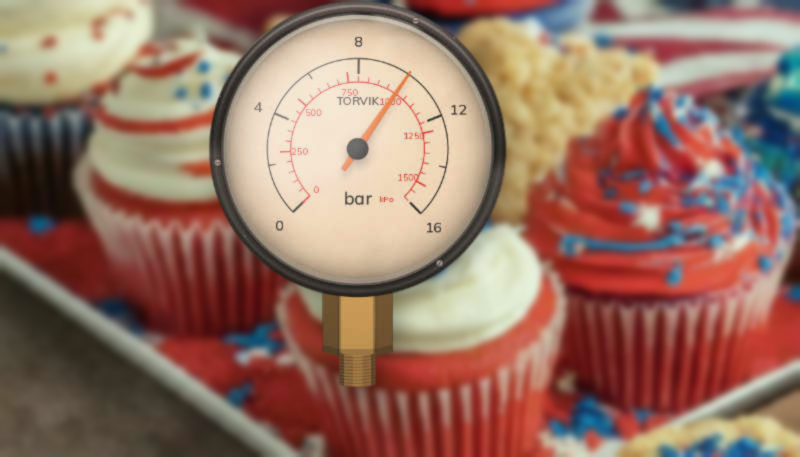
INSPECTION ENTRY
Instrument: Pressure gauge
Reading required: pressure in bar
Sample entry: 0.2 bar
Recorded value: 10 bar
